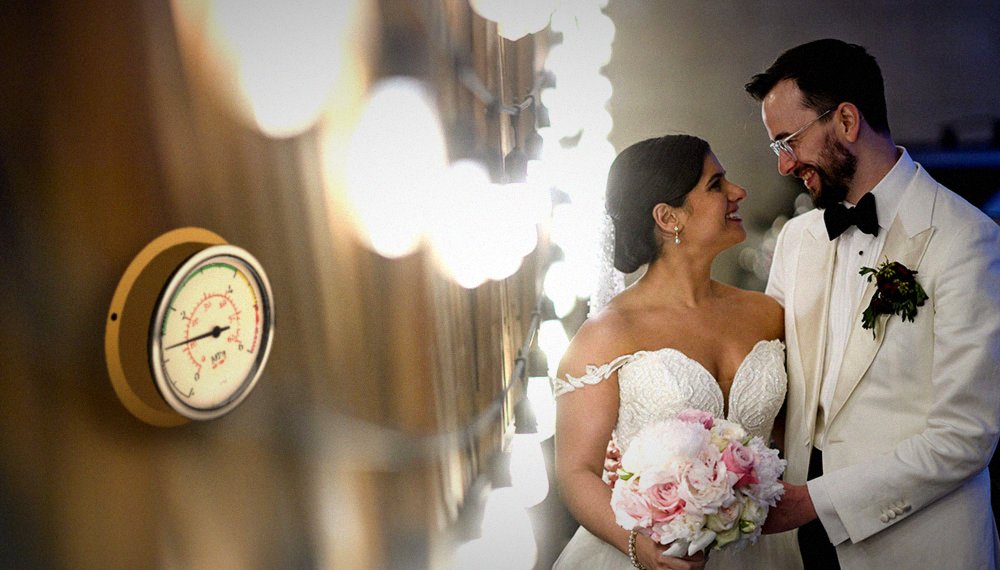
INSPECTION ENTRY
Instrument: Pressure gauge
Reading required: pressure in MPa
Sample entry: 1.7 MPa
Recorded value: 1.25 MPa
